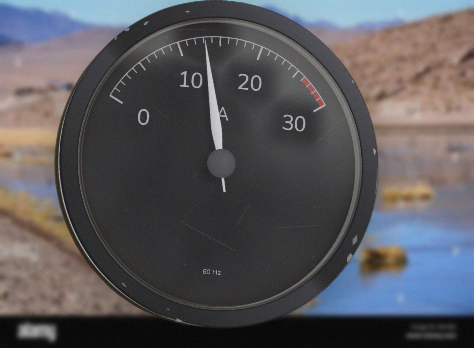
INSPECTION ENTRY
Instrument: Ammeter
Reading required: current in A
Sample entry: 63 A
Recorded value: 13 A
